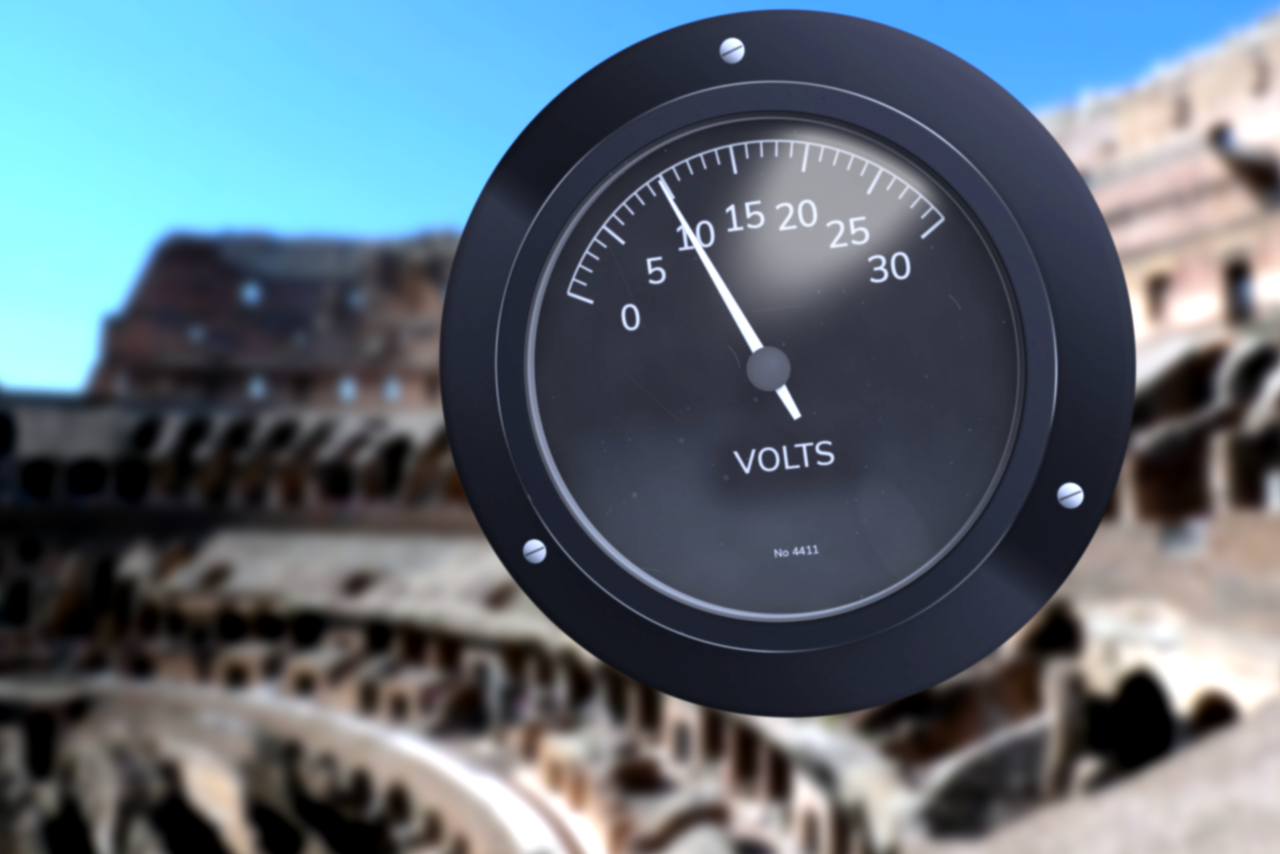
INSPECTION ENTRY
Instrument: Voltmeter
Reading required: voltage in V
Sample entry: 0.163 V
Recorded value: 10 V
